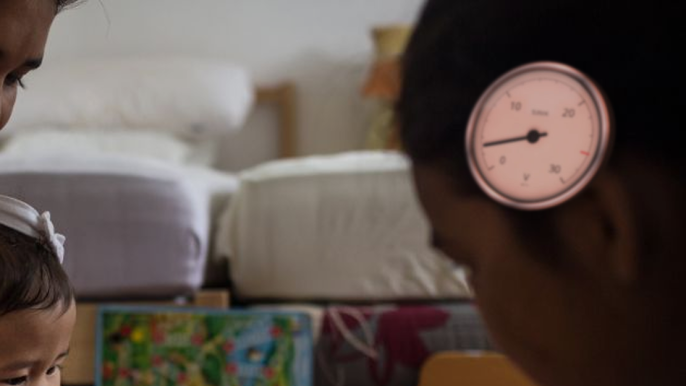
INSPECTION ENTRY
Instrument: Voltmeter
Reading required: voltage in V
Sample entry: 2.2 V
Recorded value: 3 V
